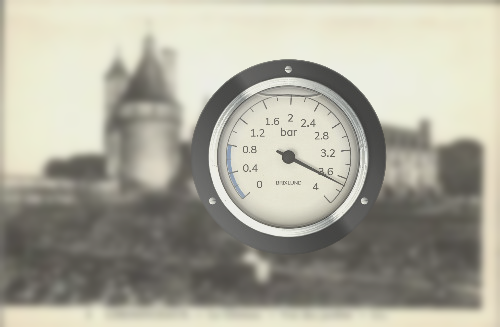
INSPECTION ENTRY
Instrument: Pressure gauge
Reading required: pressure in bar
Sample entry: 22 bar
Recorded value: 3.7 bar
